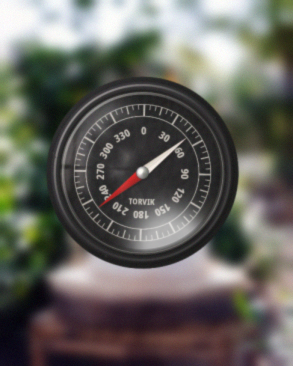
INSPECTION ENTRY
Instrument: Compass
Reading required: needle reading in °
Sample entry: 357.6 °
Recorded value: 230 °
